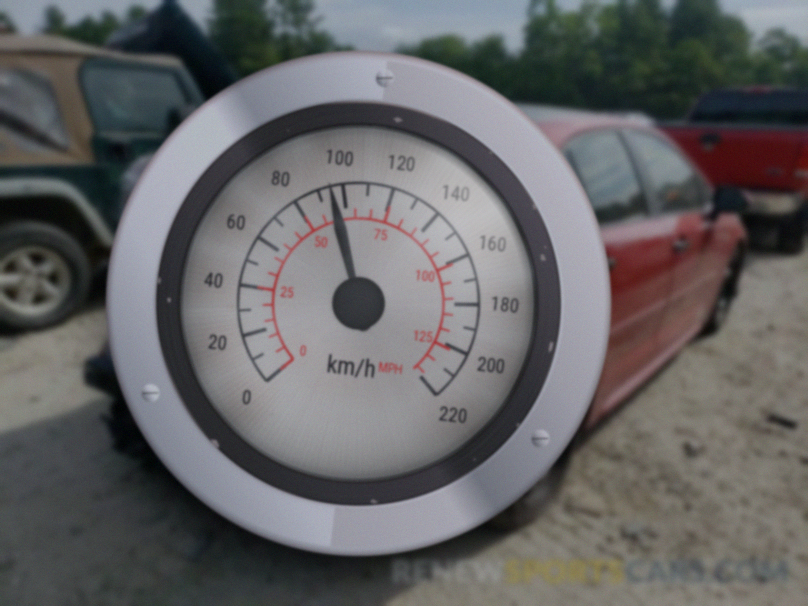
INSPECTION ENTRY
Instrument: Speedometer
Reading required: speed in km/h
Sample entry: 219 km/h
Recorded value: 95 km/h
